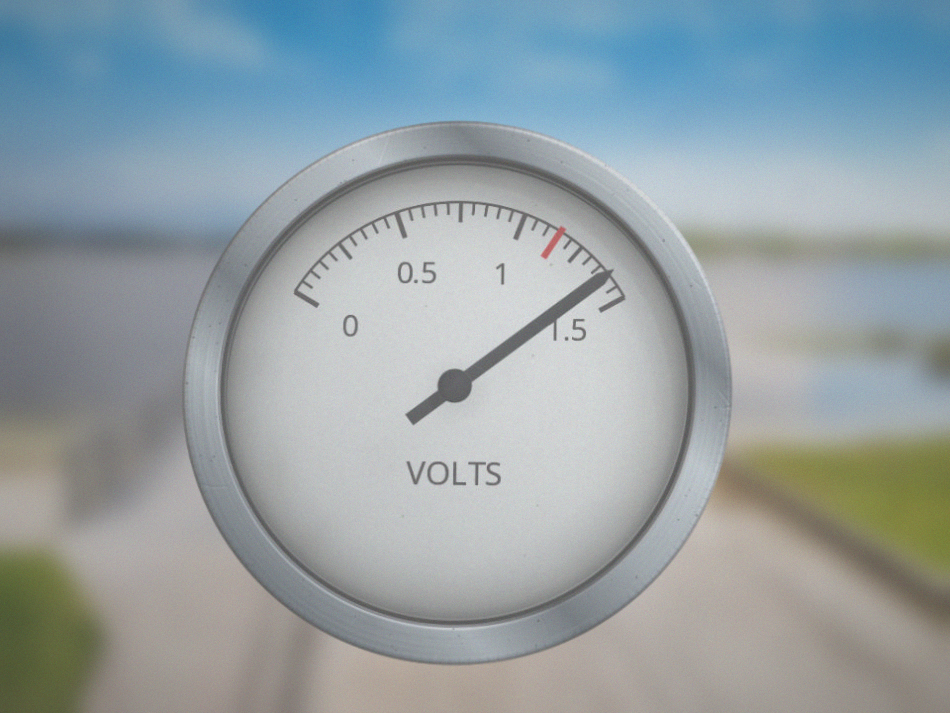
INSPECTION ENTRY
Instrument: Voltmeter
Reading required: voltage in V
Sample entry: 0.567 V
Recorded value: 1.4 V
